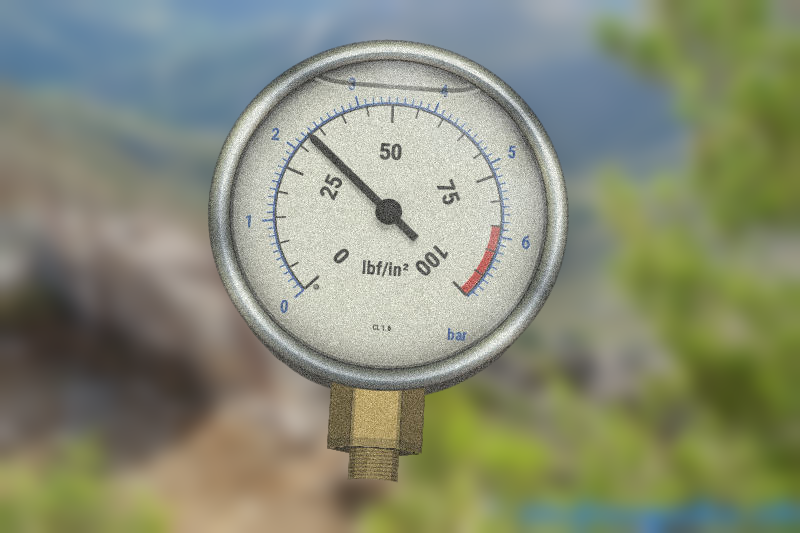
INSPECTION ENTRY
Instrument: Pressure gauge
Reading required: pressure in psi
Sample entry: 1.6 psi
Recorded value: 32.5 psi
